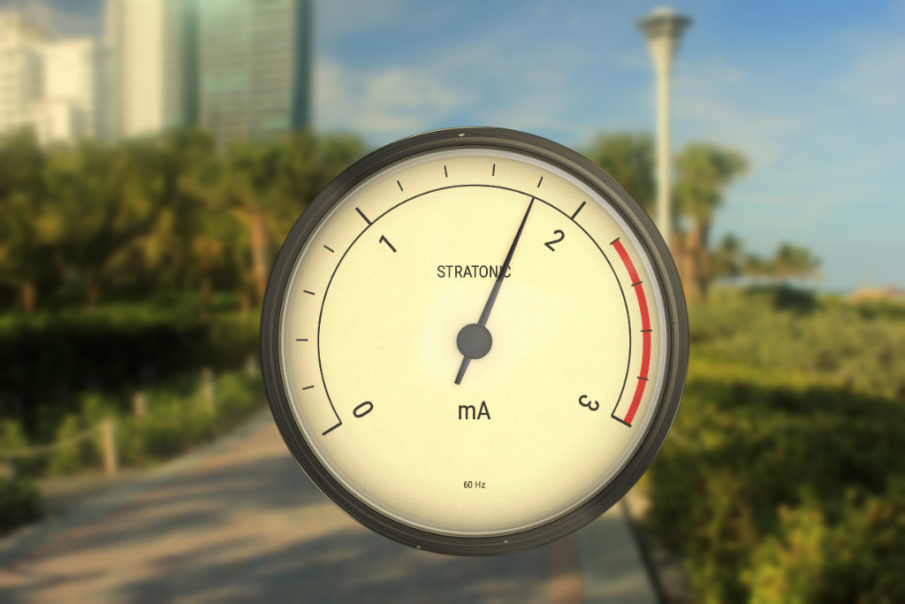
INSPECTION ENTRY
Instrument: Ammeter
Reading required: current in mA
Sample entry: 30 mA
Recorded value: 1.8 mA
